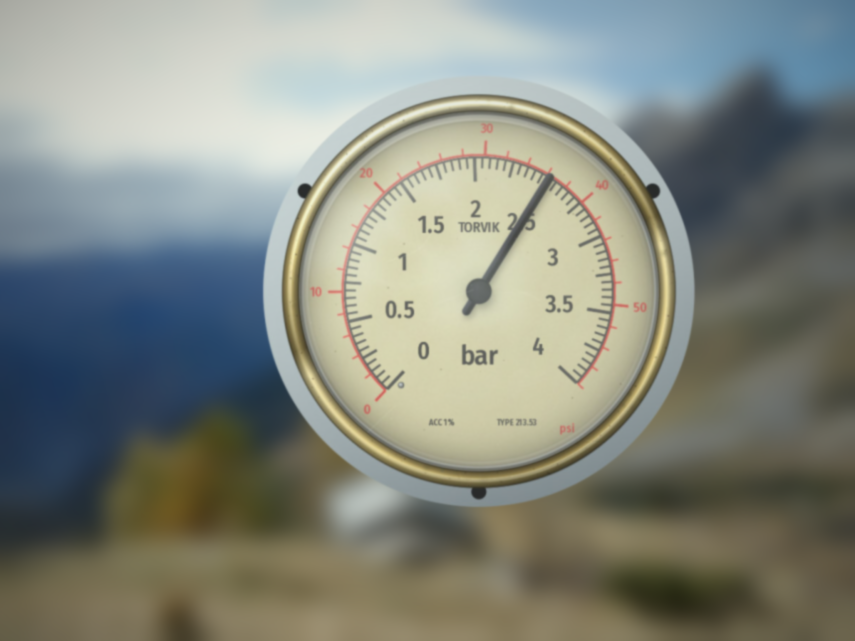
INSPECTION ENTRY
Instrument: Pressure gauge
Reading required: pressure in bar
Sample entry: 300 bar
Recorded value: 2.5 bar
